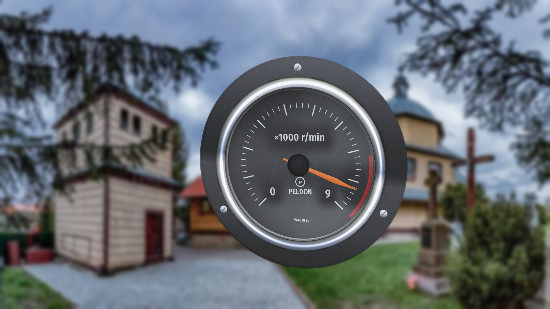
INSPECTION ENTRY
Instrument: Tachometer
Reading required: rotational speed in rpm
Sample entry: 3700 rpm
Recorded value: 8200 rpm
